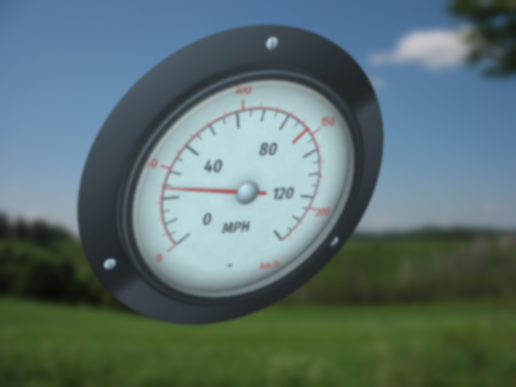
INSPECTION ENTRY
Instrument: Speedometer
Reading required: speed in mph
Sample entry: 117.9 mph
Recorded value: 25 mph
